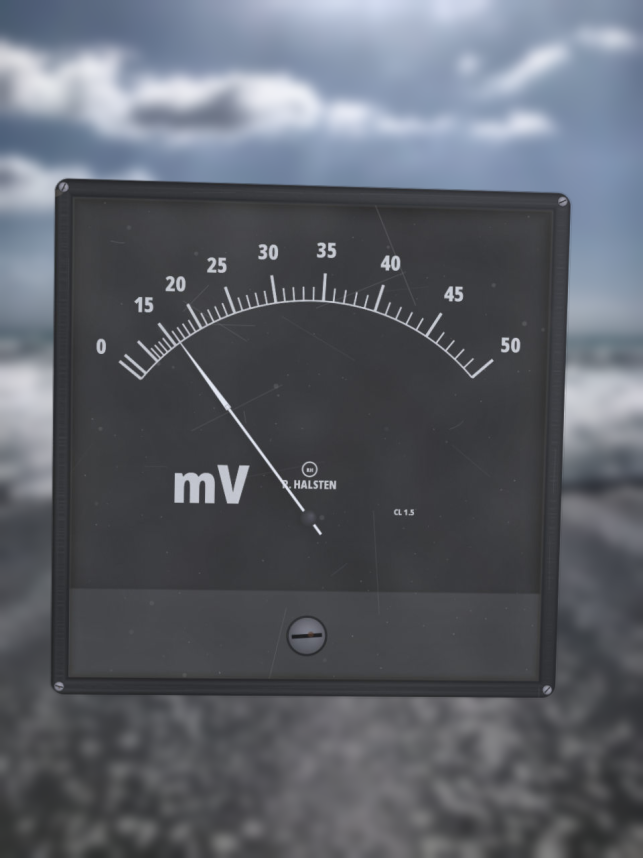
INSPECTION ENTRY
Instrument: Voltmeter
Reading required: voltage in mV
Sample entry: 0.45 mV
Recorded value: 16 mV
